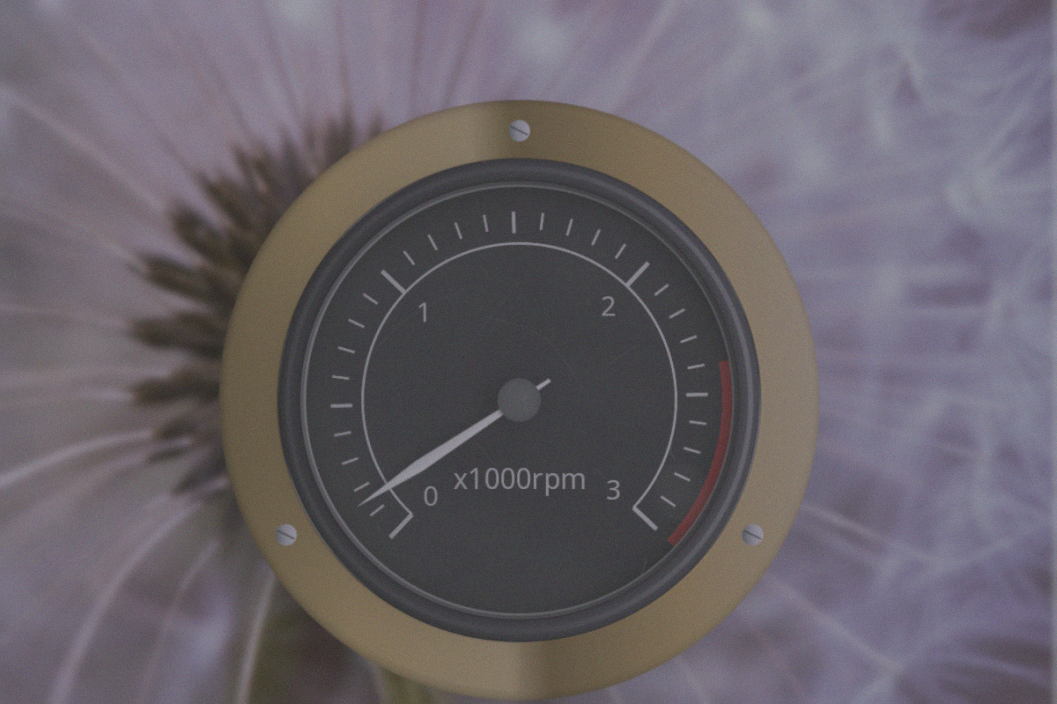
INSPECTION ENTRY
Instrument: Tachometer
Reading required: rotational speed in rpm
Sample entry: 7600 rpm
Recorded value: 150 rpm
